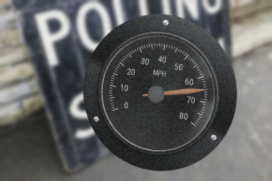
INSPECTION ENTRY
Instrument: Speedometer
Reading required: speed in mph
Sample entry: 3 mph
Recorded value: 65 mph
